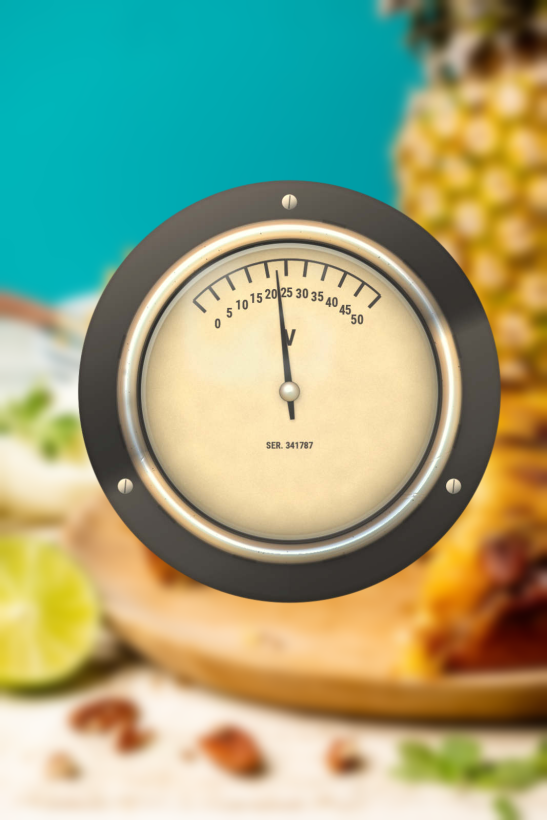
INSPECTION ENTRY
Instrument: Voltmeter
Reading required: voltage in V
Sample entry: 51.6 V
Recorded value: 22.5 V
